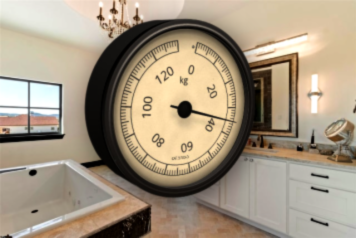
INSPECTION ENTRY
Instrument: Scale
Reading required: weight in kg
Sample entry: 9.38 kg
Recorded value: 35 kg
